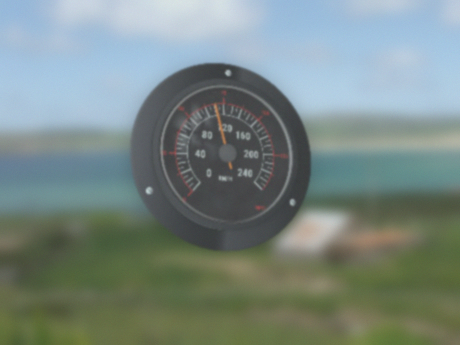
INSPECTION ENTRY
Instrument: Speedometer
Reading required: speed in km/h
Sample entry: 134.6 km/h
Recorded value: 110 km/h
